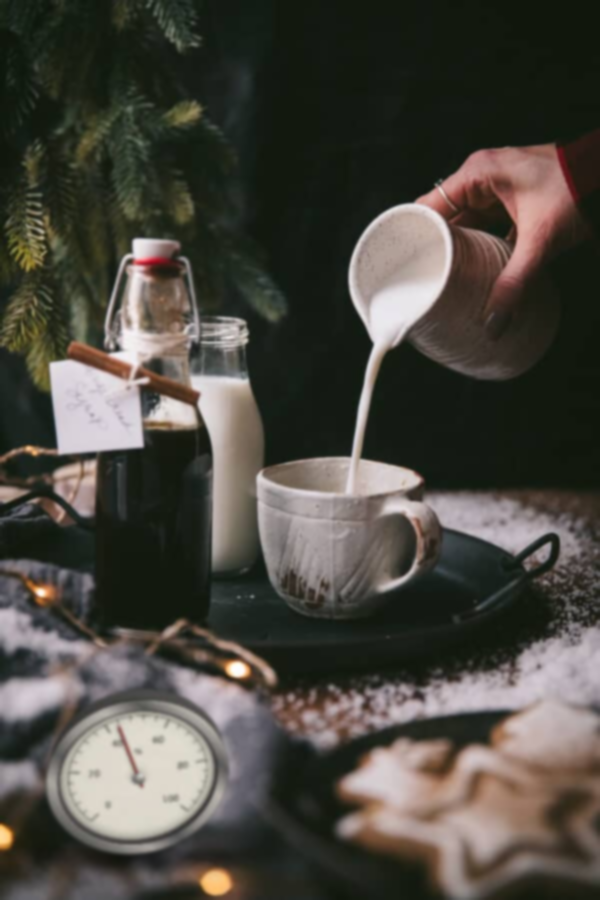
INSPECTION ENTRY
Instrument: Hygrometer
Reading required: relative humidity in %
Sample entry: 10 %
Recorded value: 44 %
